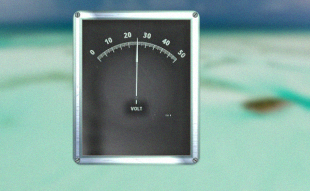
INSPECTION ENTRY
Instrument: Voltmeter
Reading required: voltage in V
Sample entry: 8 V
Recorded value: 25 V
